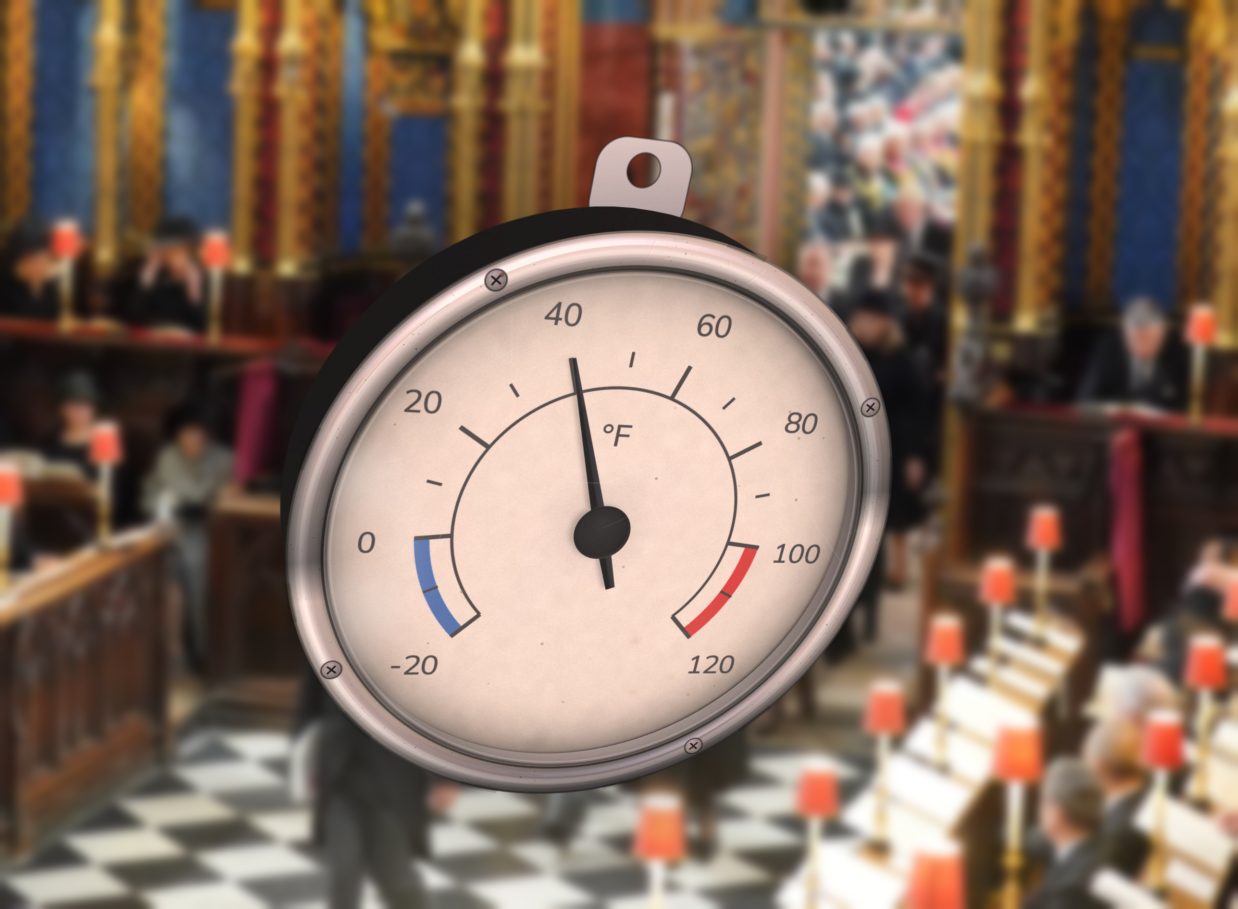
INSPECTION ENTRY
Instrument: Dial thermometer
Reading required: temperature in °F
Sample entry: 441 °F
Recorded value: 40 °F
